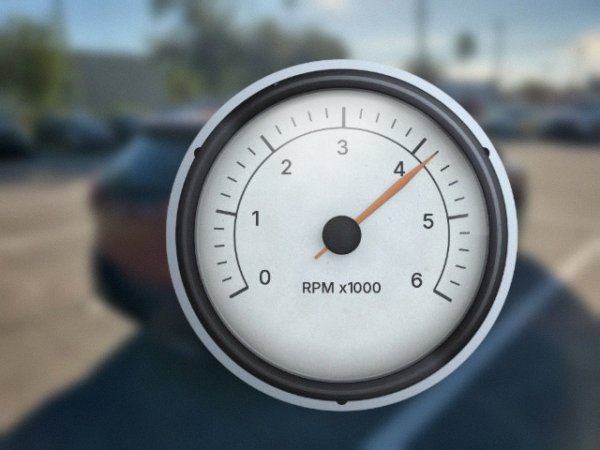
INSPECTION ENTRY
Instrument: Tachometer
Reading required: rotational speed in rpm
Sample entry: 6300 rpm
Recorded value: 4200 rpm
